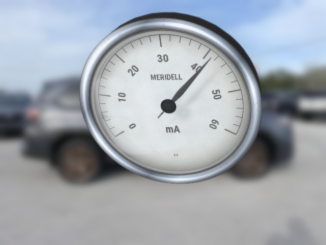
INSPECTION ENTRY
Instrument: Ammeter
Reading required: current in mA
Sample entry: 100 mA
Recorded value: 41 mA
